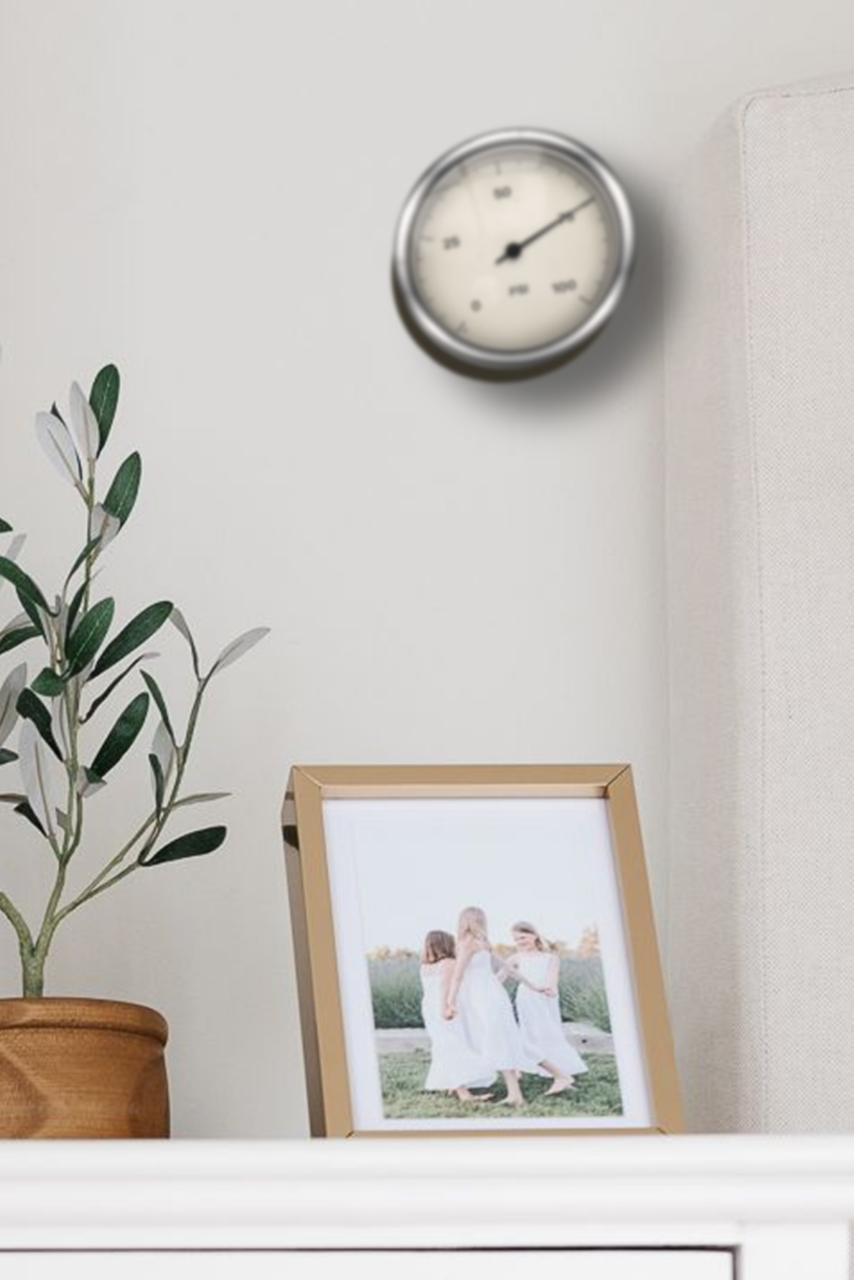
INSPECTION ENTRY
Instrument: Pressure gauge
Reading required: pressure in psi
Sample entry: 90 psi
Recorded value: 75 psi
